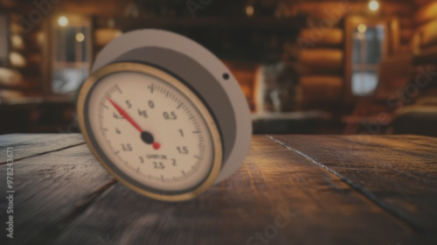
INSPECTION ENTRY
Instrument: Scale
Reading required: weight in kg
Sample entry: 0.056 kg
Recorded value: 4.75 kg
